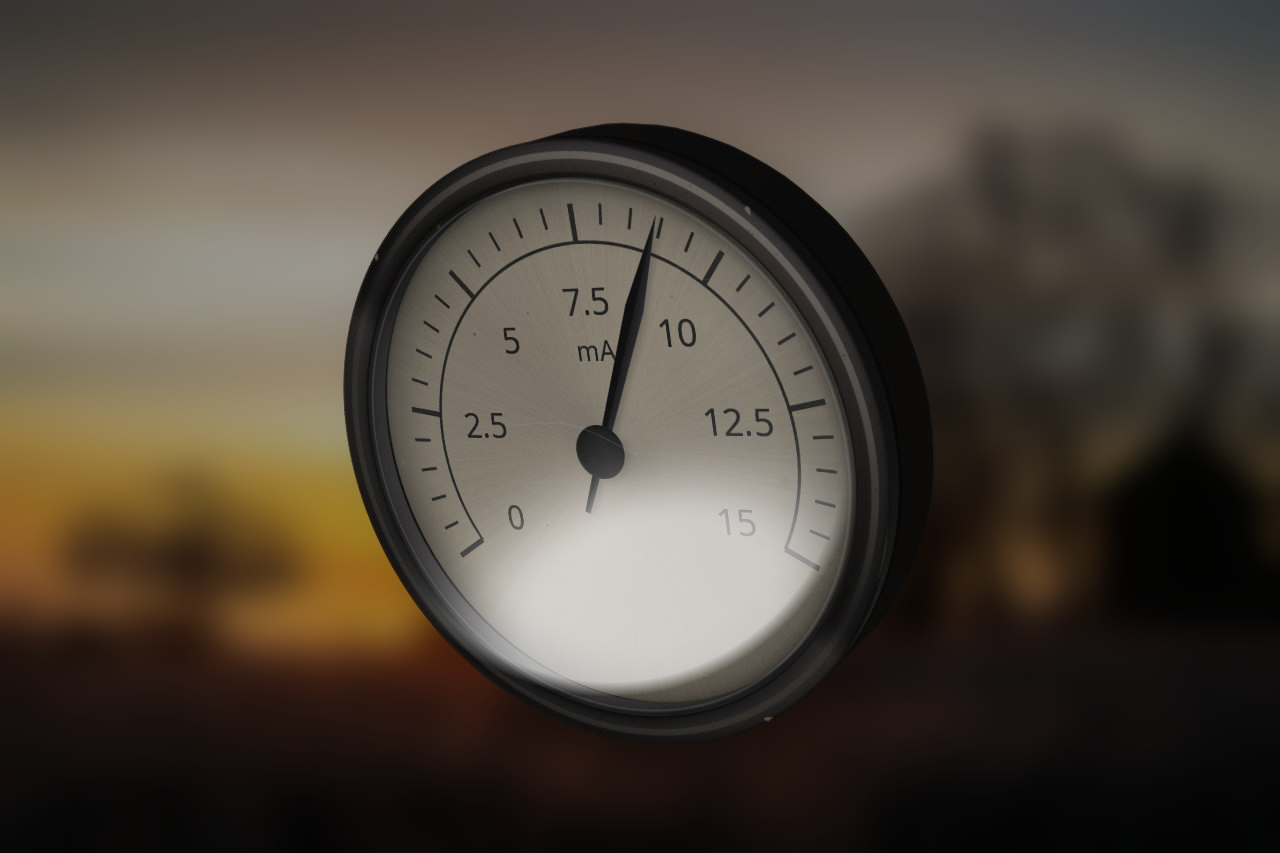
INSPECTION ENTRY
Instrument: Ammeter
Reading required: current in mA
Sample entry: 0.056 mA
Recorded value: 9 mA
